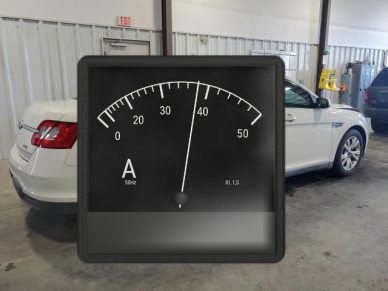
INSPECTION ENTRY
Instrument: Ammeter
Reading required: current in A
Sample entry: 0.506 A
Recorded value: 38 A
